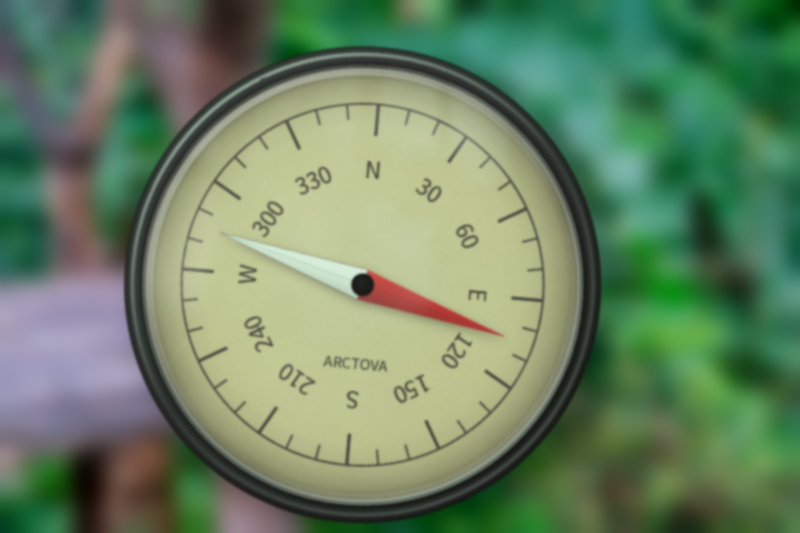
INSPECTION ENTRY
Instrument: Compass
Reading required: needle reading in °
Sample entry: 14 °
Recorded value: 105 °
